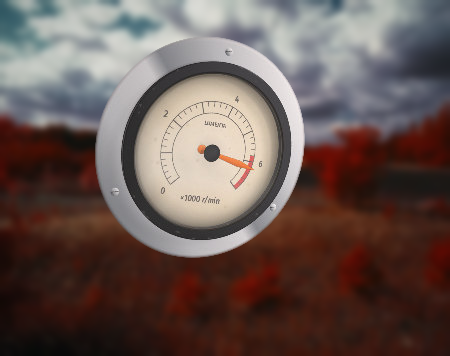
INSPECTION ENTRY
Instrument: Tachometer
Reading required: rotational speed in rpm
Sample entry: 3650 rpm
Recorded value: 6200 rpm
